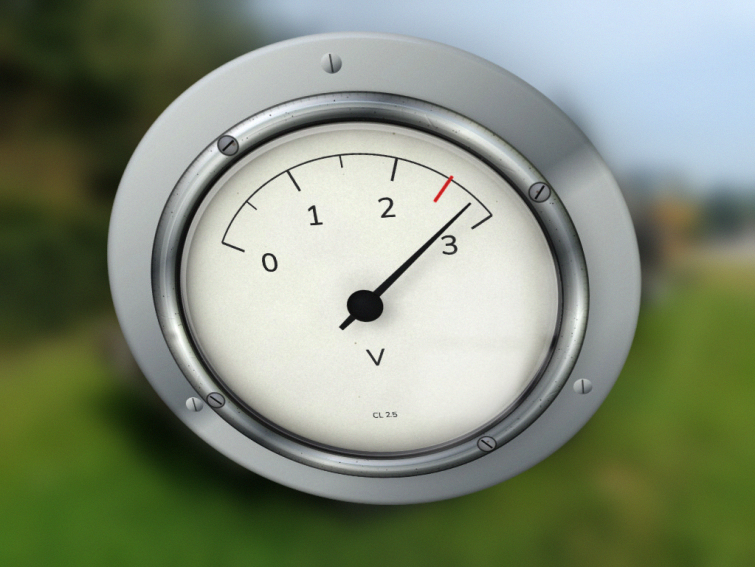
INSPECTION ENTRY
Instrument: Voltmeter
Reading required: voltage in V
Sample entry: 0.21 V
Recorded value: 2.75 V
